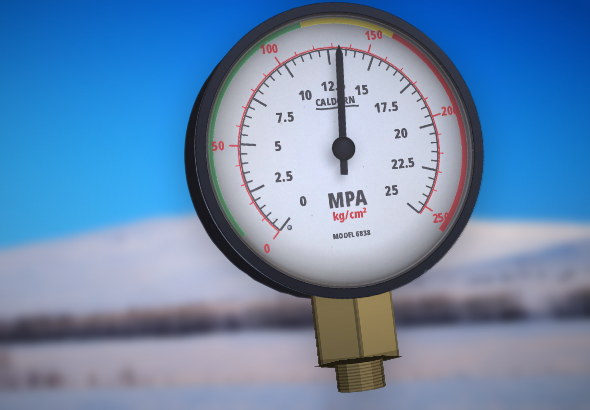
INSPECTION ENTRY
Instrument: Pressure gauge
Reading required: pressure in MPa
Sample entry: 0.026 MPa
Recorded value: 13 MPa
